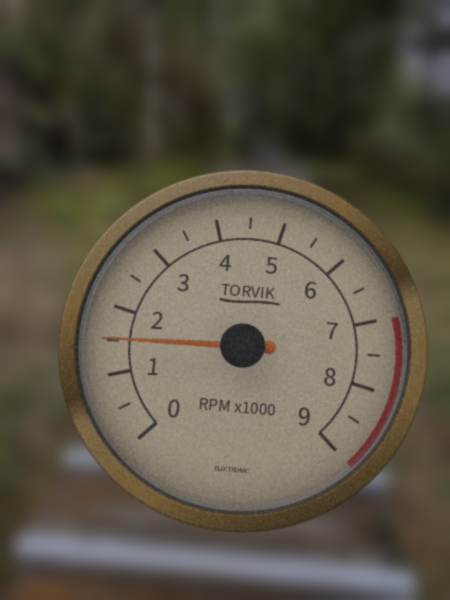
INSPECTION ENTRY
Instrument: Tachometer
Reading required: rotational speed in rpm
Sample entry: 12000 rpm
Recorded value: 1500 rpm
